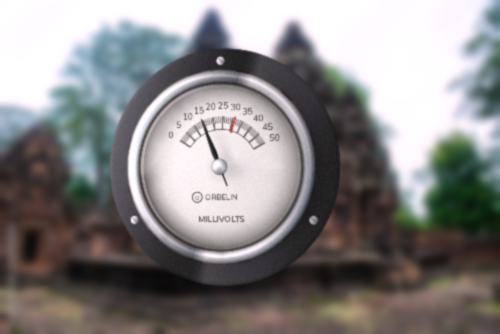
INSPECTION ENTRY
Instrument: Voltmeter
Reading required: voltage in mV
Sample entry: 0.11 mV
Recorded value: 15 mV
